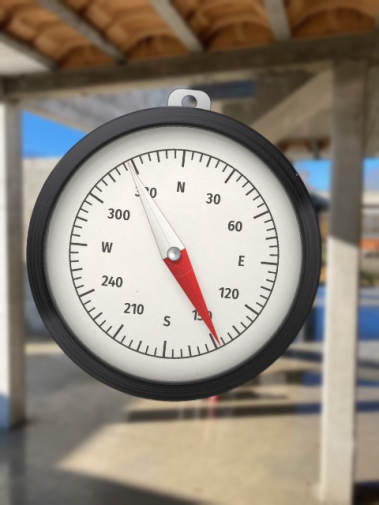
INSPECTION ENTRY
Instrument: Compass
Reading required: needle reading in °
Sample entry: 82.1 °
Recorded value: 147.5 °
